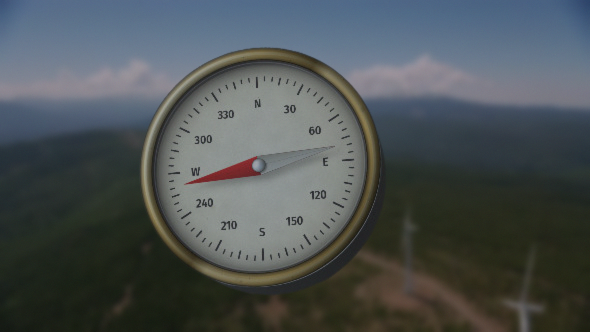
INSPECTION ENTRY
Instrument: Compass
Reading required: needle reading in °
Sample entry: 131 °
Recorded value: 260 °
